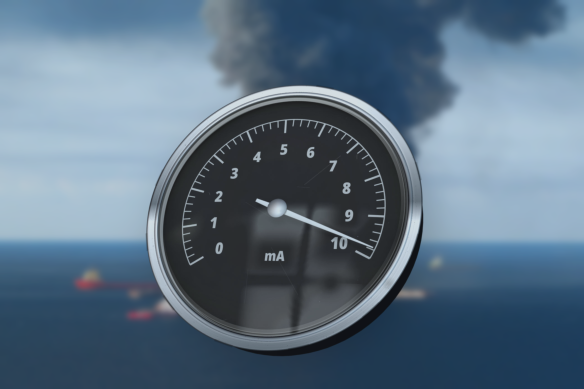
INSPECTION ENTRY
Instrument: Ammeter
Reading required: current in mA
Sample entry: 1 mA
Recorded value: 9.8 mA
